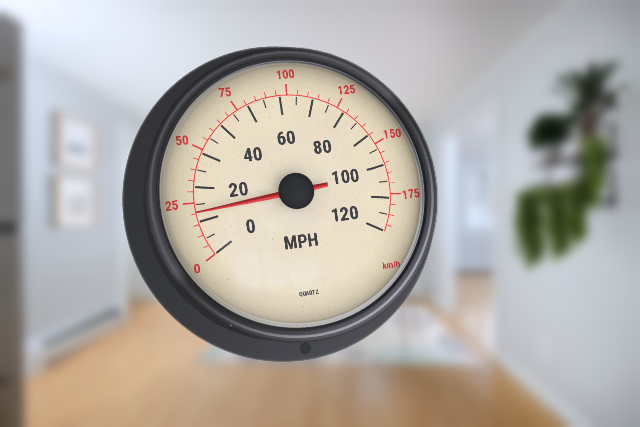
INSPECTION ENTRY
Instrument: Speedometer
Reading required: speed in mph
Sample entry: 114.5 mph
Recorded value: 12.5 mph
